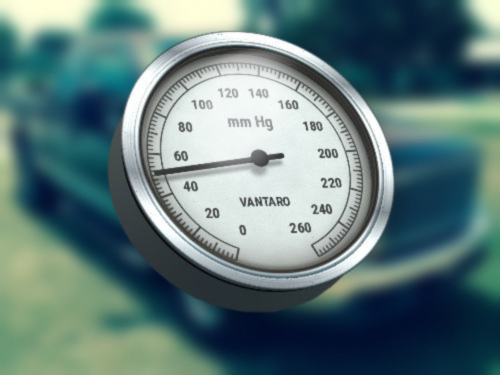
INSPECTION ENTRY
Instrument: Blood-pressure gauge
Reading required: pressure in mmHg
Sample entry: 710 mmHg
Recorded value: 50 mmHg
